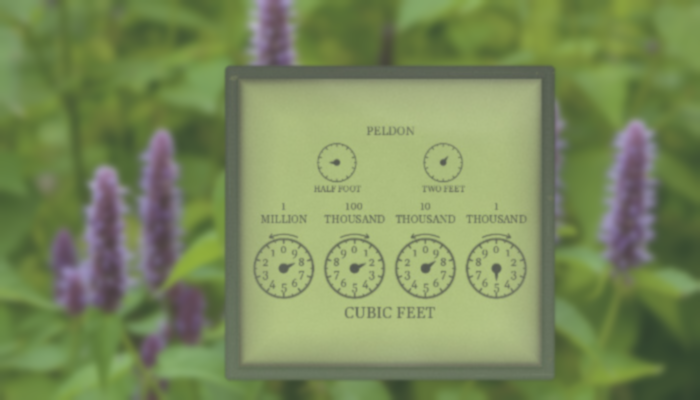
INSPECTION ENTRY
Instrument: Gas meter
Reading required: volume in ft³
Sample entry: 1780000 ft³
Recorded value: 818500 ft³
